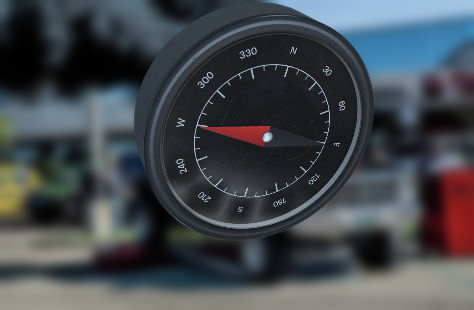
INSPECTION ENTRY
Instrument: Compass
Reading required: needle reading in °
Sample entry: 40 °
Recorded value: 270 °
